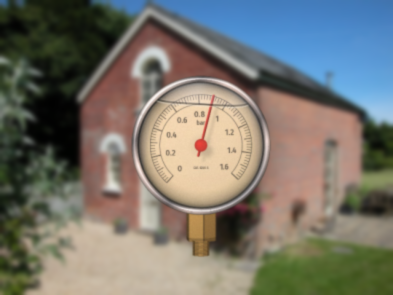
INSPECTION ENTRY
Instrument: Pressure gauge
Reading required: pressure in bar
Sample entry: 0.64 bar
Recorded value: 0.9 bar
